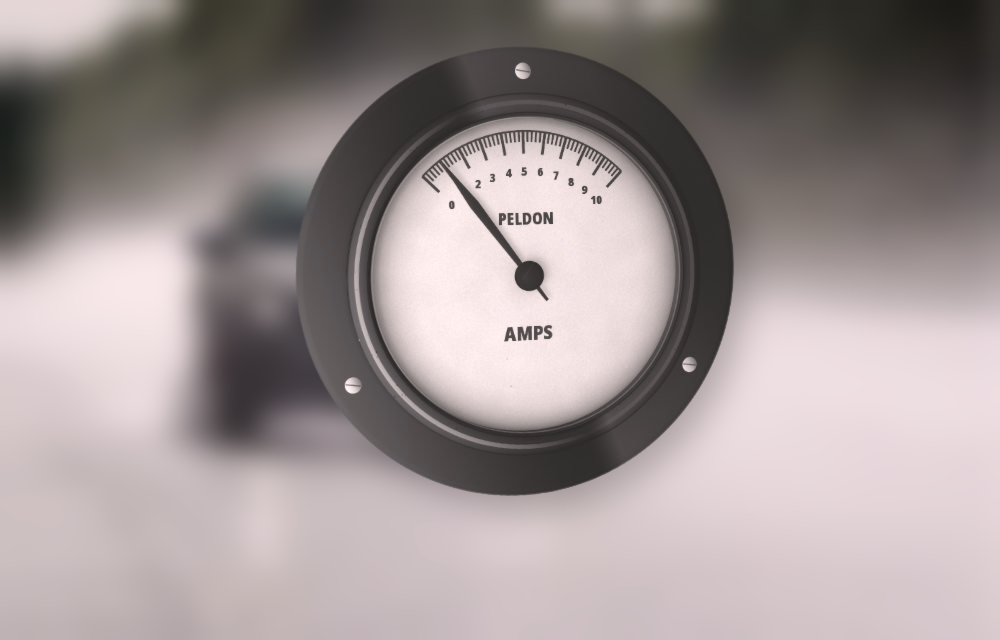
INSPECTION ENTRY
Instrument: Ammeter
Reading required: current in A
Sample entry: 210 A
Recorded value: 1 A
